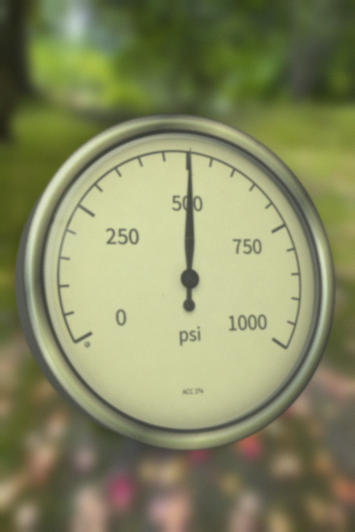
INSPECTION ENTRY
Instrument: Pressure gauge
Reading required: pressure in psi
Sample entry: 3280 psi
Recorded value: 500 psi
